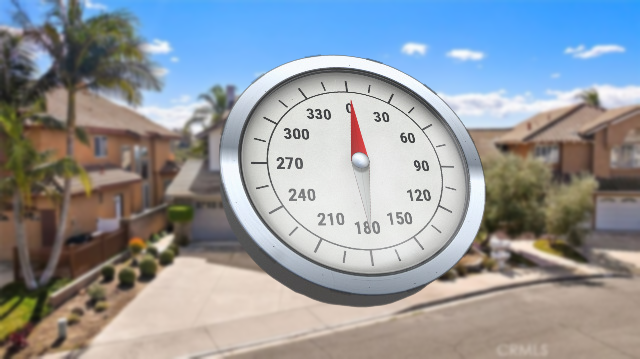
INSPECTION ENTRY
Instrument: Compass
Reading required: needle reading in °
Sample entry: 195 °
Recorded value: 0 °
